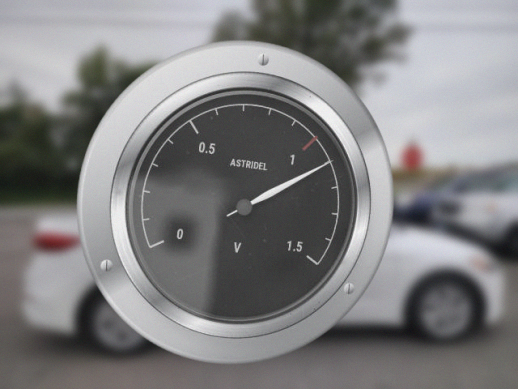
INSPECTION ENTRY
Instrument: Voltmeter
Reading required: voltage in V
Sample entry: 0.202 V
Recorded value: 1.1 V
